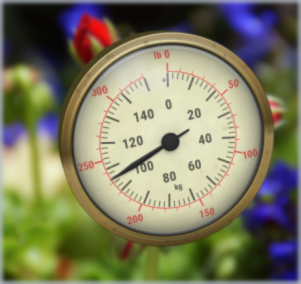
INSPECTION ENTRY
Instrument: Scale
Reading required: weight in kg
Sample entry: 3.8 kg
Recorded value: 106 kg
